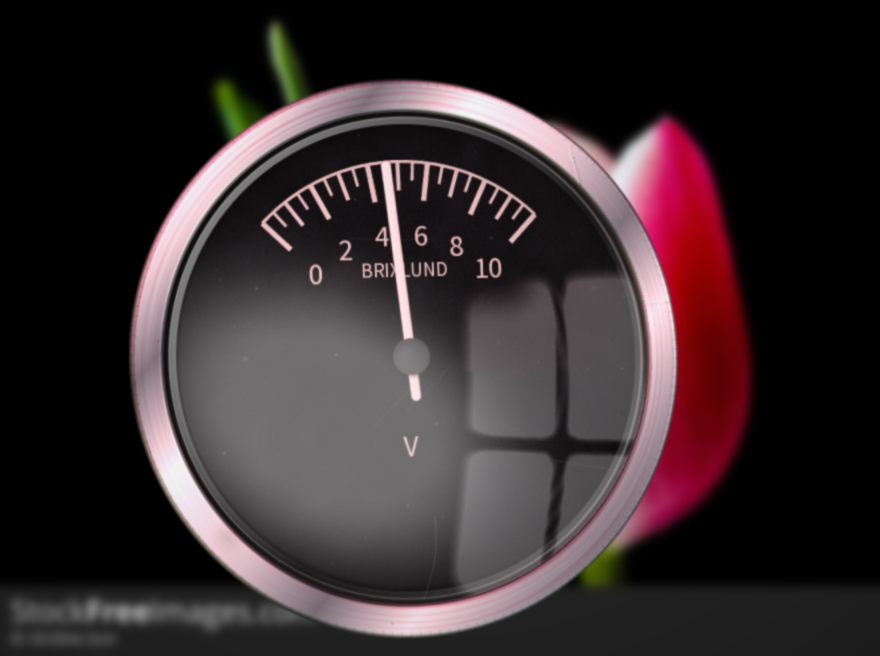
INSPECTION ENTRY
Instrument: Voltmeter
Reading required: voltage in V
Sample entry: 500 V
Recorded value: 4.5 V
